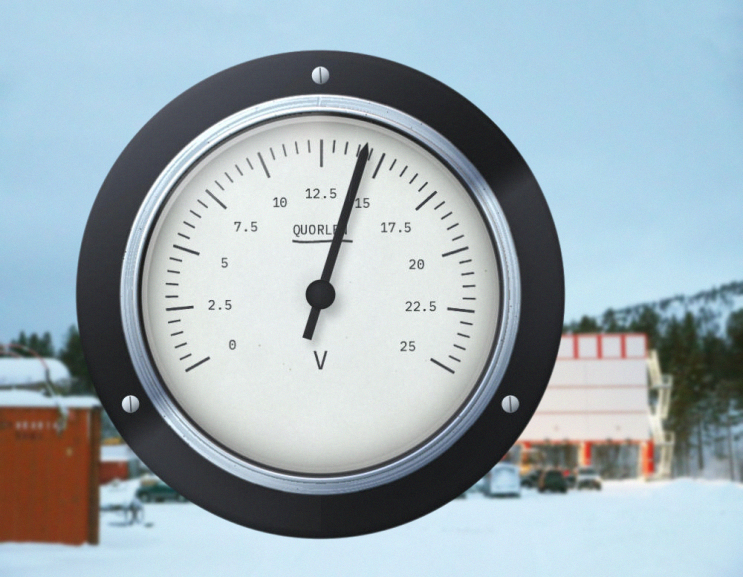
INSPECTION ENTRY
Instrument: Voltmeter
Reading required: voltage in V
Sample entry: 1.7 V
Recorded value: 14.25 V
